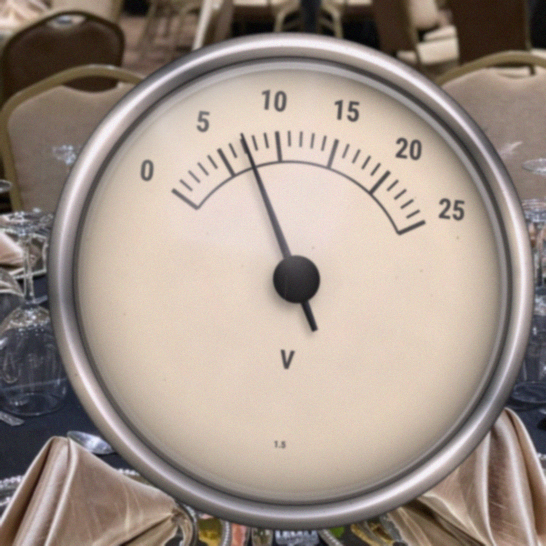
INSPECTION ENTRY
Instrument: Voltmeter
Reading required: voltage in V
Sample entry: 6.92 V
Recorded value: 7 V
